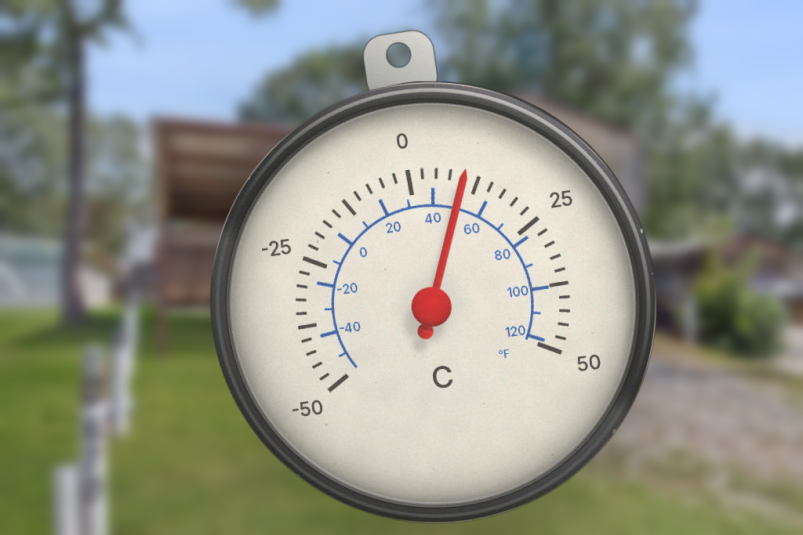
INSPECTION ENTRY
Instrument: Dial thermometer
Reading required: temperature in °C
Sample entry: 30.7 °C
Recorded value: 10 °C
